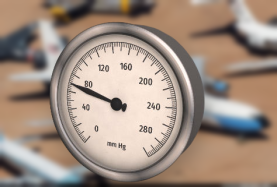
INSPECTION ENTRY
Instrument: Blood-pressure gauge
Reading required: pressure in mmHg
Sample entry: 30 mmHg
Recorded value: 70 mmHg
